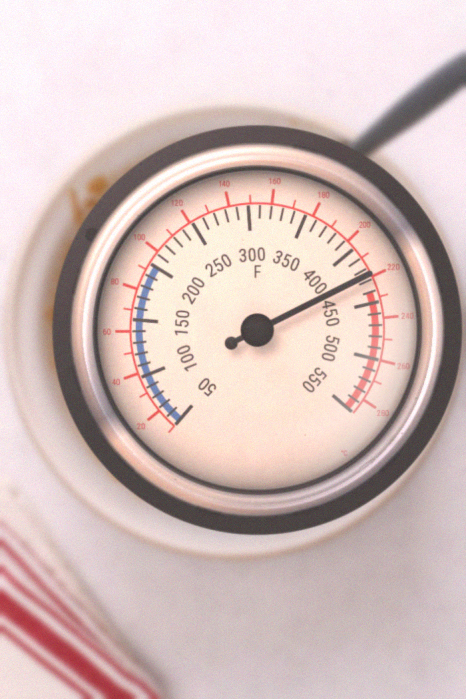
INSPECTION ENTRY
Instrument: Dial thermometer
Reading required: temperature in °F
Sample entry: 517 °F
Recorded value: 425 °F
